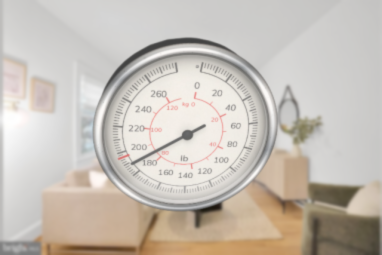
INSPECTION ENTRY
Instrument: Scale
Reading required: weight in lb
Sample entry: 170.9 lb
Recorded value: 190 lb
